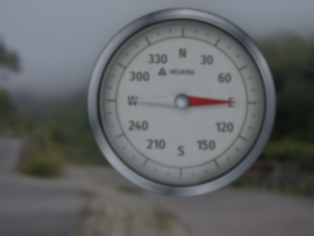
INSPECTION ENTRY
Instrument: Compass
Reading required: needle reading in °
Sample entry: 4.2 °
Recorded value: 90 °
